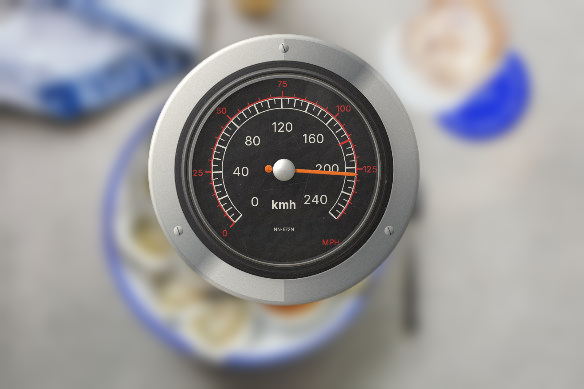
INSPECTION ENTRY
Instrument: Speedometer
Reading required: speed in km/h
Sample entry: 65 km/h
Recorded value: 205 km/h
